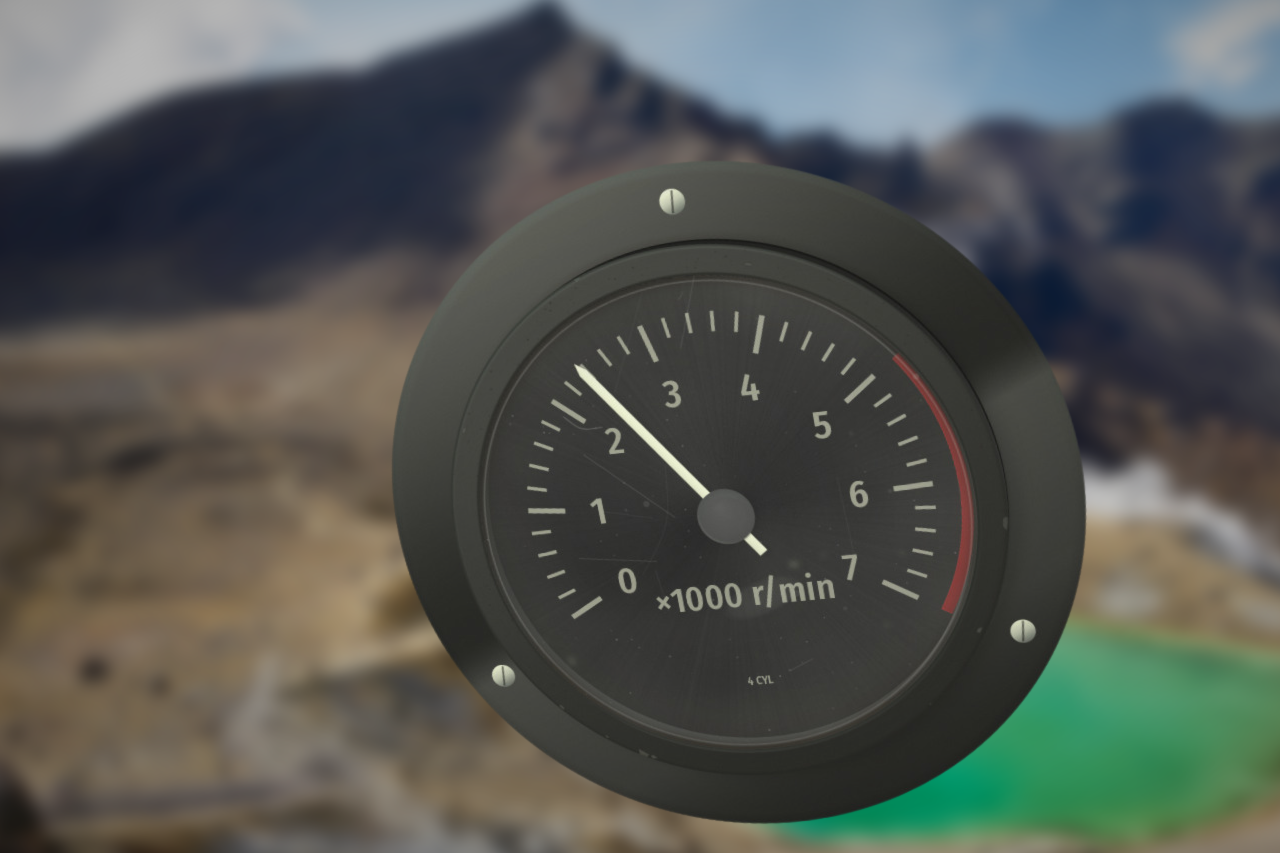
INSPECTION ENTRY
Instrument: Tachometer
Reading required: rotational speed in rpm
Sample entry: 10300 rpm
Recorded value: 2400 rpm
